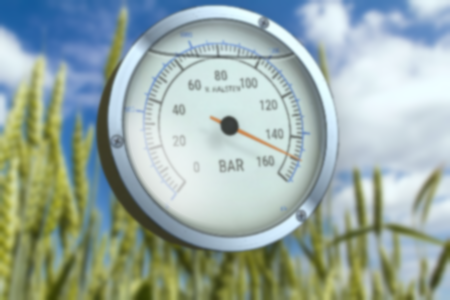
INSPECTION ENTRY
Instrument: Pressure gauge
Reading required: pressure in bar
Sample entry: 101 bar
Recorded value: 150 bar
